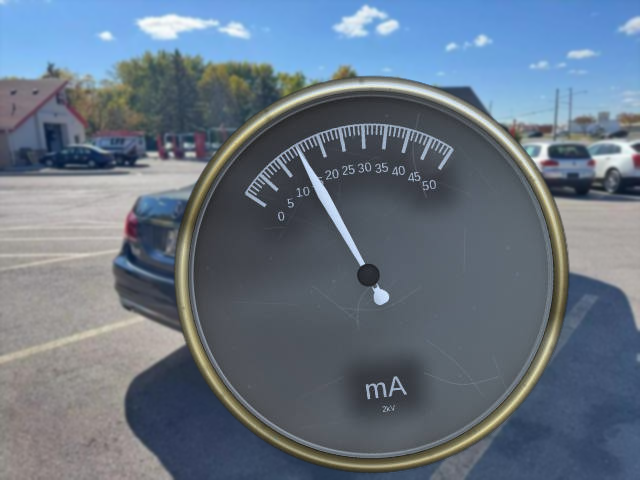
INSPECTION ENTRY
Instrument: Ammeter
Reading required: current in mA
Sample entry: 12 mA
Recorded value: 15 mA
